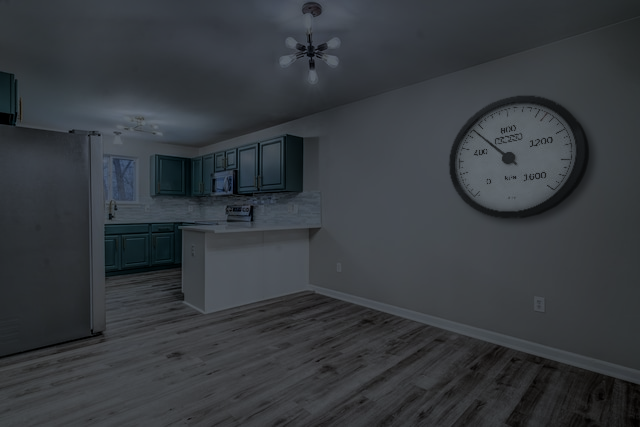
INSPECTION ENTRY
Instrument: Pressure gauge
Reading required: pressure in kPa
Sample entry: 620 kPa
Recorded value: 550 kPa
